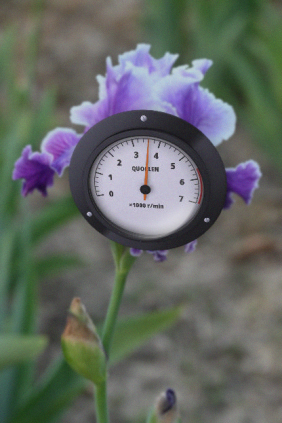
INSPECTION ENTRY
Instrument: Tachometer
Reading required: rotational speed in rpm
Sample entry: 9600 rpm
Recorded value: 3600 rpm
